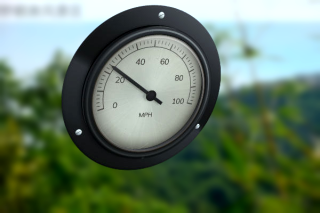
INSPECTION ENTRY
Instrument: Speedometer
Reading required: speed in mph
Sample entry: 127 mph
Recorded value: 24 mph
